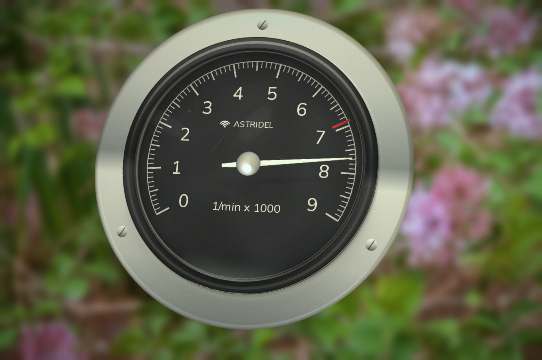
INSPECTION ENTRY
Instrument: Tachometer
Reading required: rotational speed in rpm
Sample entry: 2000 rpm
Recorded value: 7700 rpm
